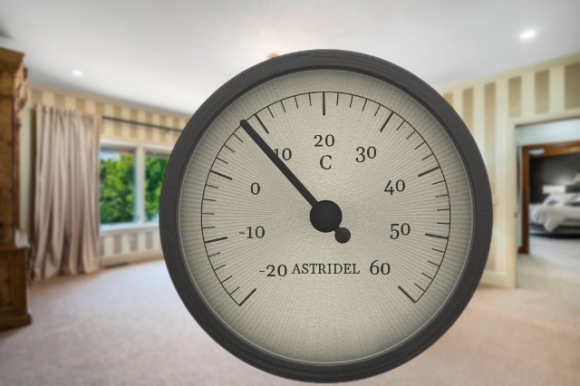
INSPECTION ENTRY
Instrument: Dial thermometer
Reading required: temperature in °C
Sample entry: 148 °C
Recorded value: 8 °C
